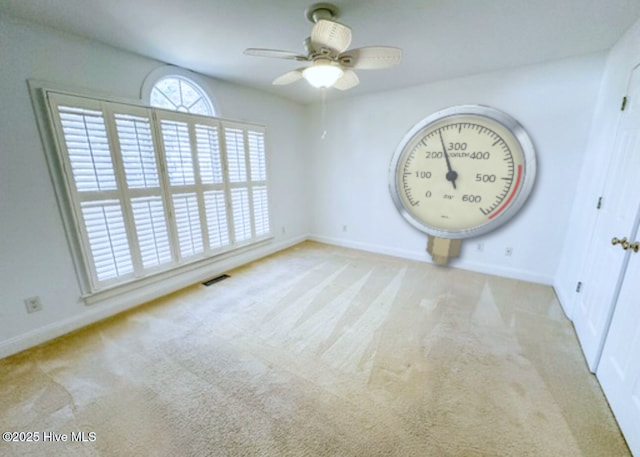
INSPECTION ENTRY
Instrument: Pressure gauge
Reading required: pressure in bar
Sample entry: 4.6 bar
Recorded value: 250 bar
